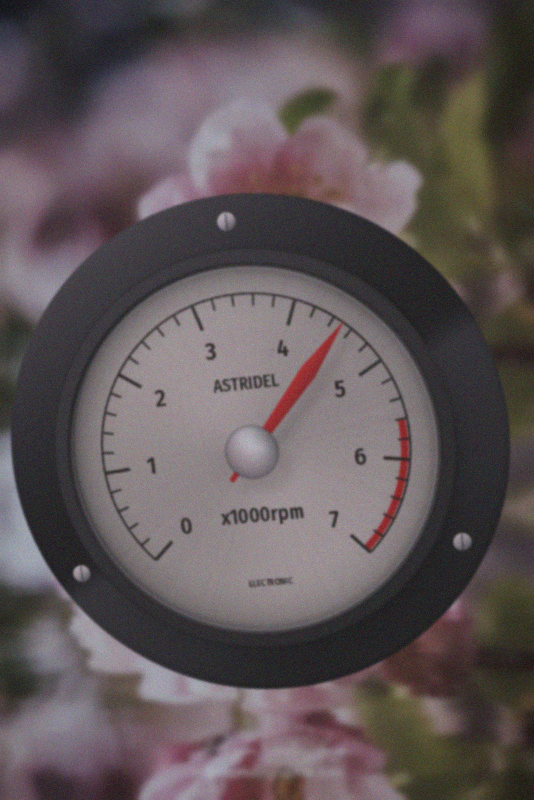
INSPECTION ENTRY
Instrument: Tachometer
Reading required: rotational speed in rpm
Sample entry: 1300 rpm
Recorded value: 4500 rpm
